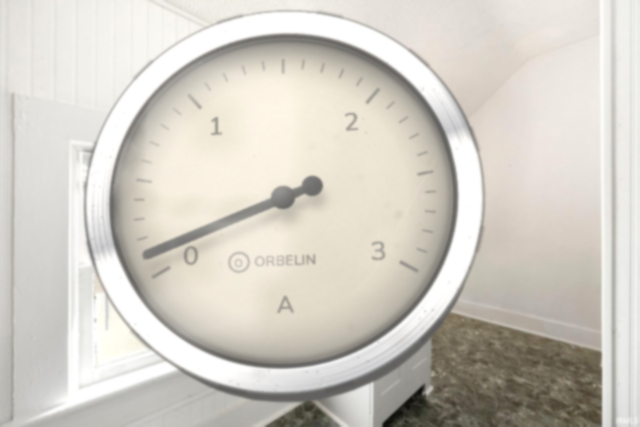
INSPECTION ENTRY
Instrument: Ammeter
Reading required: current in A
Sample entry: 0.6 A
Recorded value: 0.1 A
